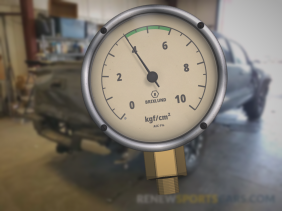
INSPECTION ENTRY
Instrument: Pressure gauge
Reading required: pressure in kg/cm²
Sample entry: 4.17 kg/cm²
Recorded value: 4 kg/cm²
